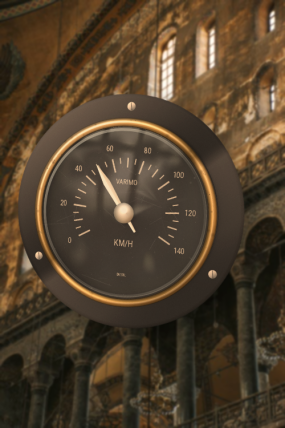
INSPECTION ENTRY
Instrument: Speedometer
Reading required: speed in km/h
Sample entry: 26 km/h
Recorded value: 50 km/h
